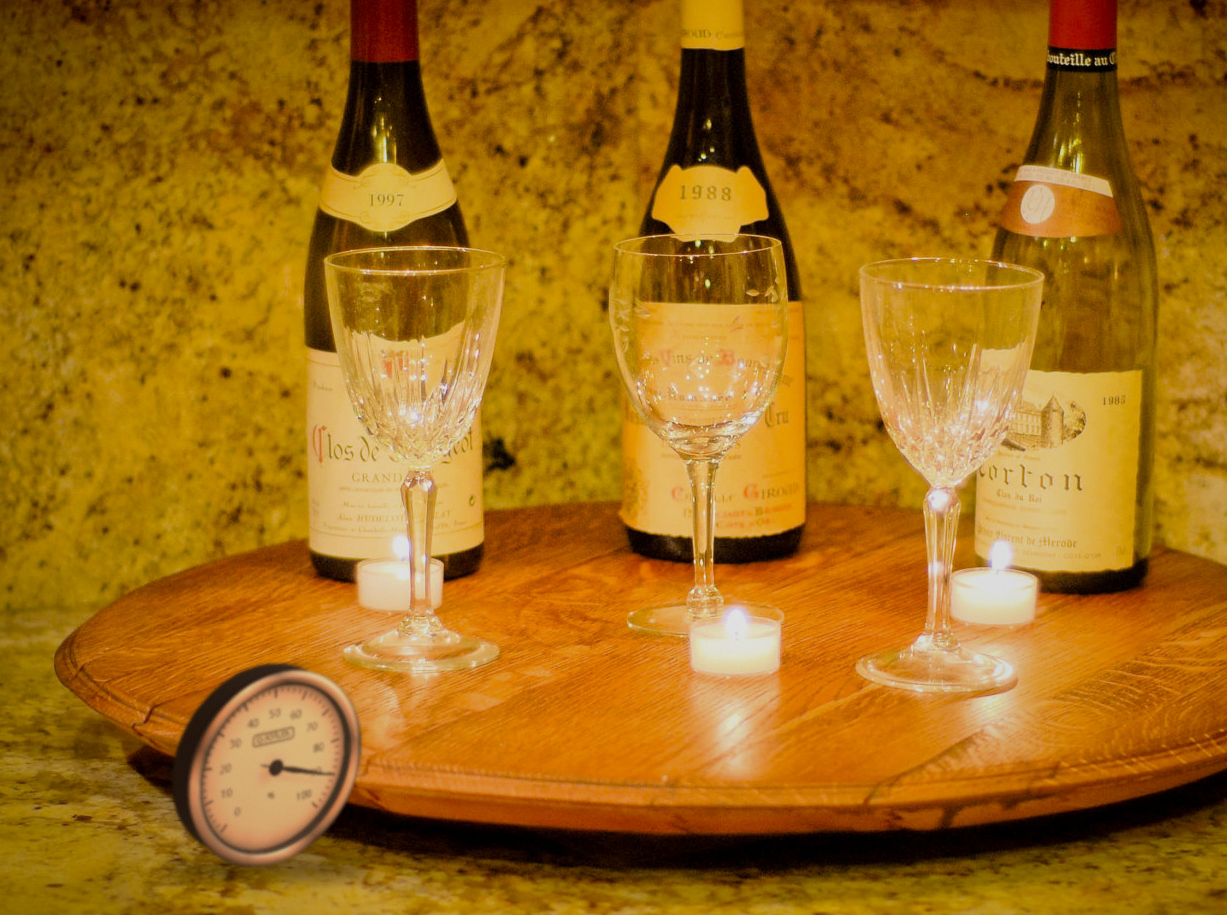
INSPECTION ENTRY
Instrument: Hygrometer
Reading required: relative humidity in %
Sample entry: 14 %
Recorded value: 90 %
